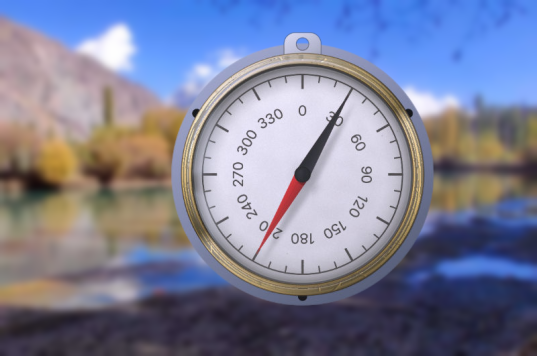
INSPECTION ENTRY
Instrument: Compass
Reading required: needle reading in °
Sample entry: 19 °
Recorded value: 210 °
